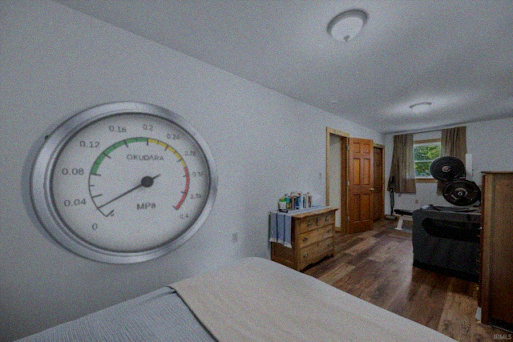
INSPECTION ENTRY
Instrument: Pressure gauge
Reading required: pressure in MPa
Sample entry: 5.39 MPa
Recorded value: 0.02 MPa
